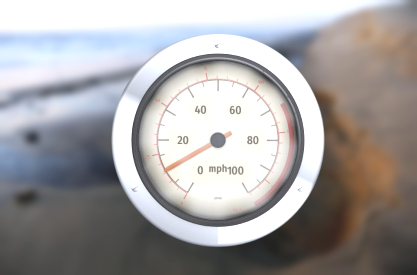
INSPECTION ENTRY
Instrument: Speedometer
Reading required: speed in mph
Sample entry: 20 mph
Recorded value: 10 mph
